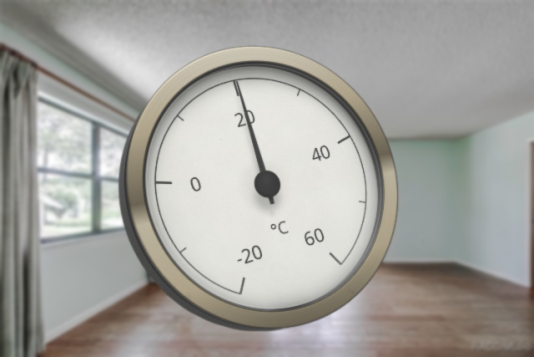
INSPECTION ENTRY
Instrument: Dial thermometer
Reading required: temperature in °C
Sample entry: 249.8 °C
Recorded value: 20 °C
